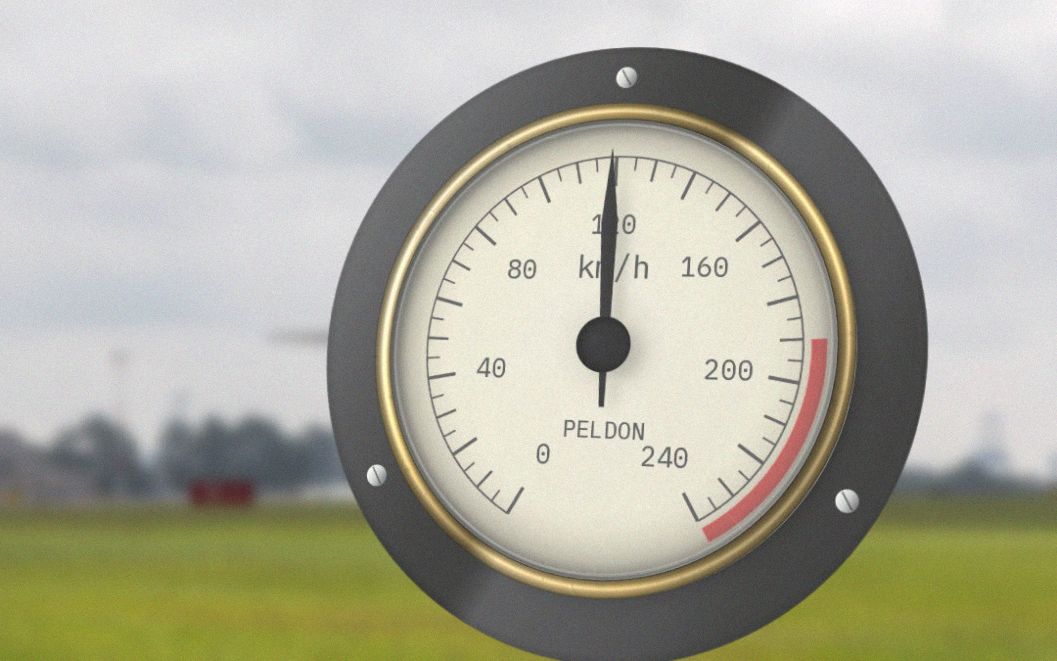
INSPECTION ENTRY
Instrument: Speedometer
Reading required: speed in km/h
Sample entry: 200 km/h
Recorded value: 120 km/h
